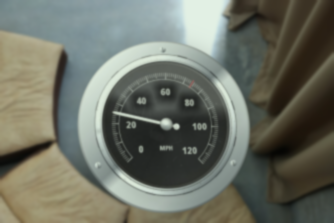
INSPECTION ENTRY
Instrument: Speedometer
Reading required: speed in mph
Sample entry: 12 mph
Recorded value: 25 mph
